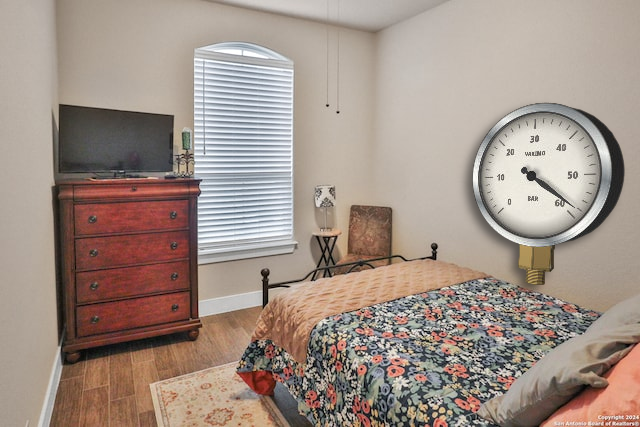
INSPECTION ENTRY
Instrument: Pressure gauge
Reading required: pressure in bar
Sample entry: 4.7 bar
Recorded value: 58 bar
